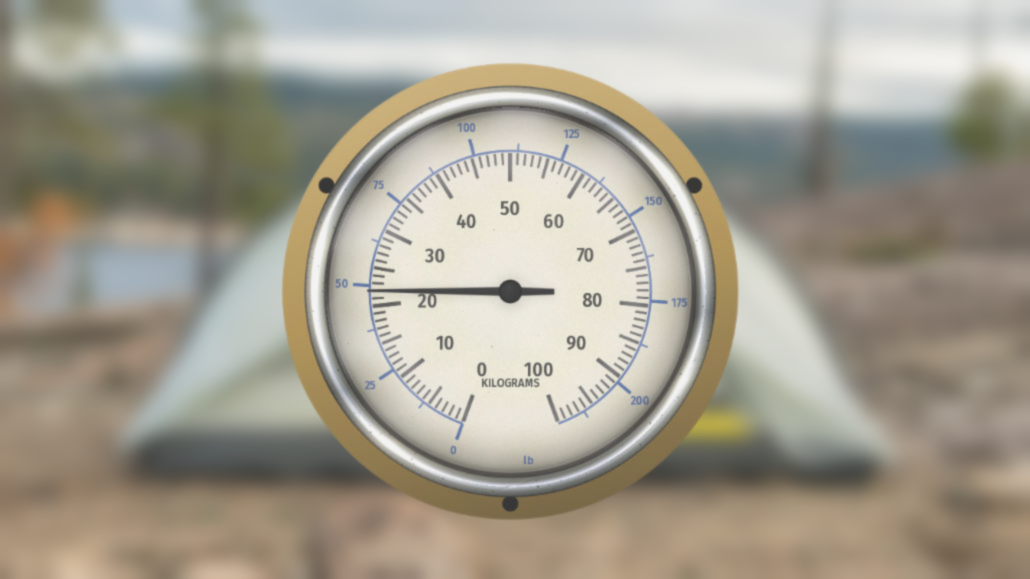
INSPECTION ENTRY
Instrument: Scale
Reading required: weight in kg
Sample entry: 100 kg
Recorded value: 22 kg
